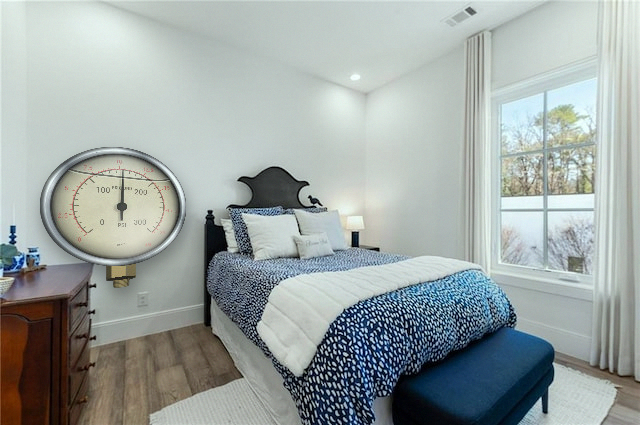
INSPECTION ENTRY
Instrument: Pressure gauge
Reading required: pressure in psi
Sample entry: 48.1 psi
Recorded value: 150 psi
